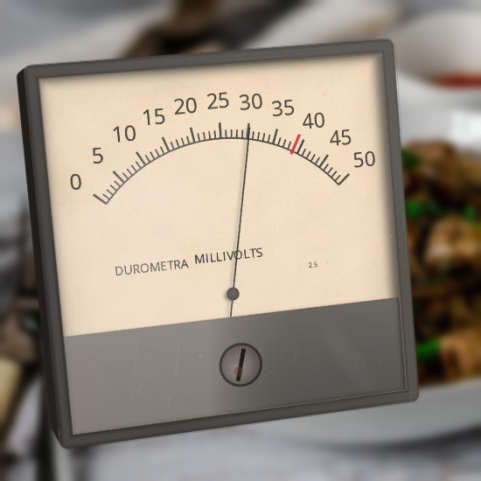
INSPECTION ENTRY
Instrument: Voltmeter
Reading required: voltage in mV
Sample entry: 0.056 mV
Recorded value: 30 mV
